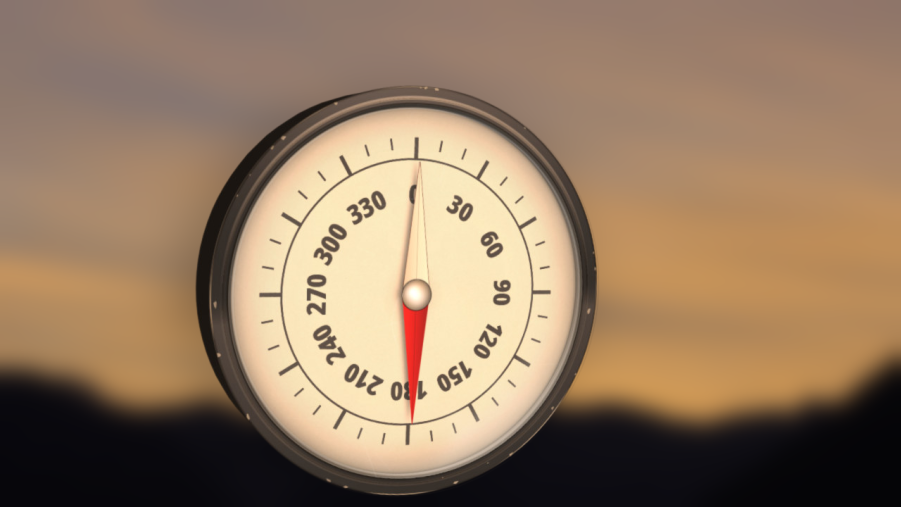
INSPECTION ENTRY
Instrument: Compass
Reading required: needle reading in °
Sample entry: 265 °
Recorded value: 180 °
